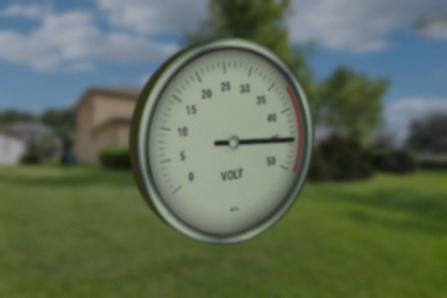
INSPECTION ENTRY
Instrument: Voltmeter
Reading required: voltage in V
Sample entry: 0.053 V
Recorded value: 45 V
